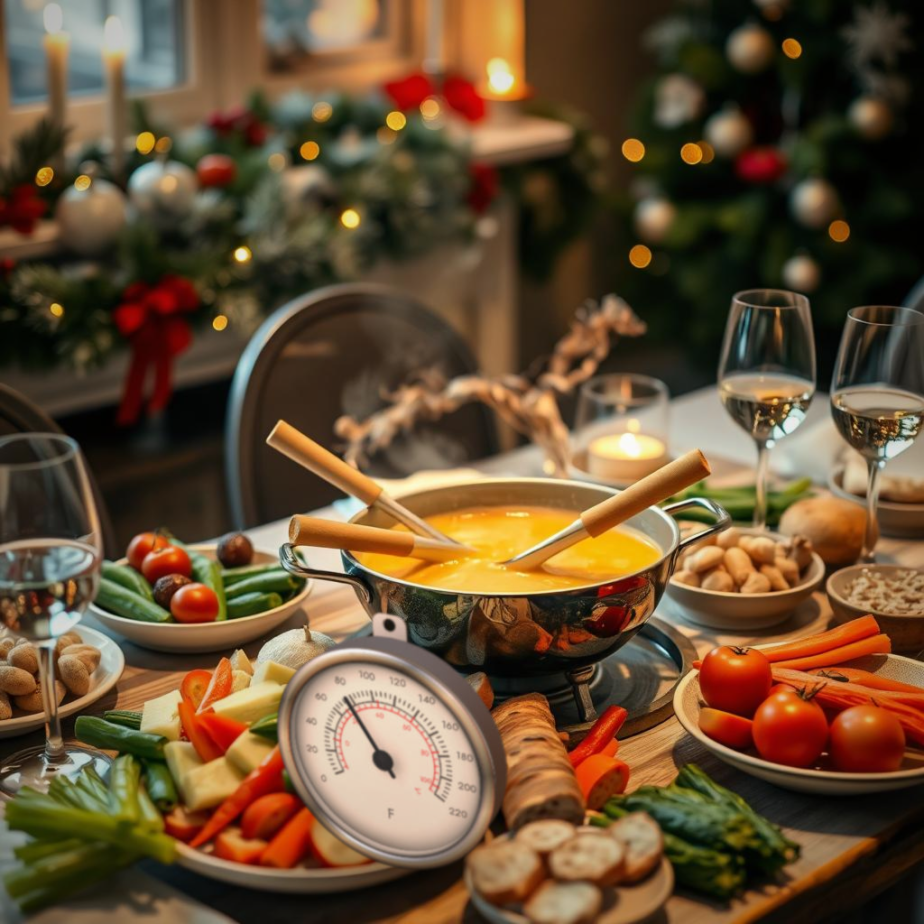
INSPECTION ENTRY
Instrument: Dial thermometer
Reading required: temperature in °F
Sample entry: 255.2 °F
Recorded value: 80 °F
